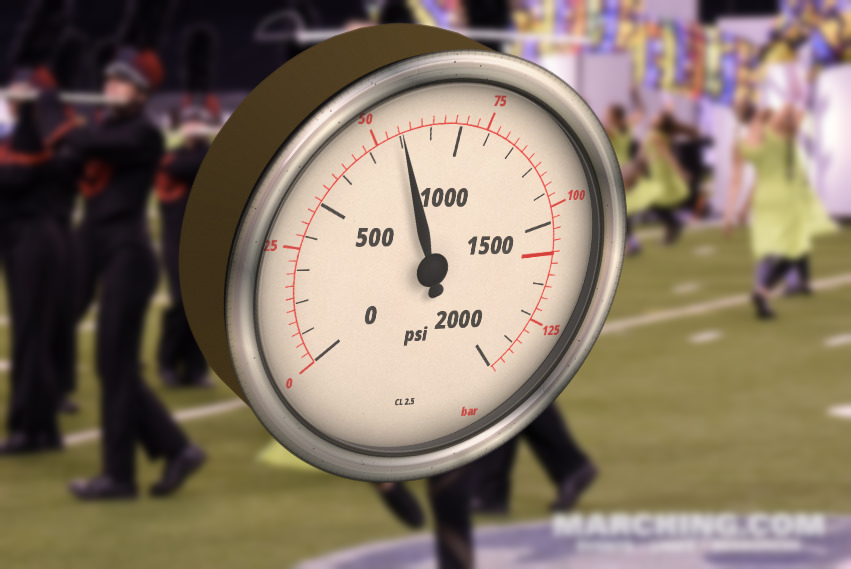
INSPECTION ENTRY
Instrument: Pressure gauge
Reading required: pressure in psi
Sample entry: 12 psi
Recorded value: 800 psi
